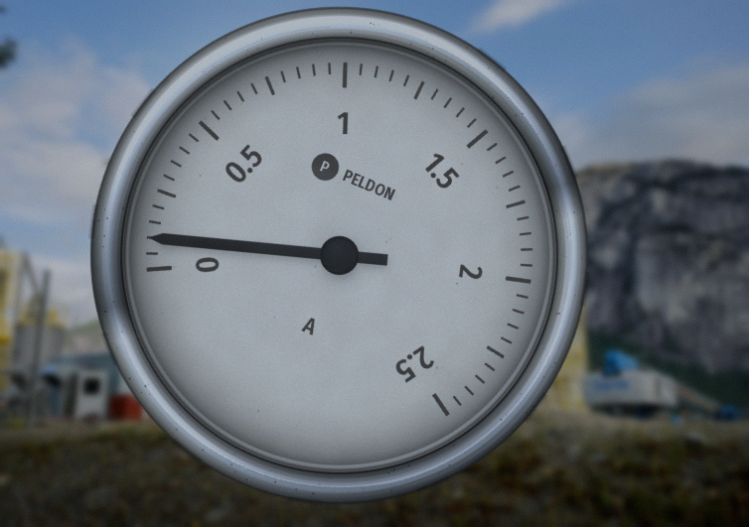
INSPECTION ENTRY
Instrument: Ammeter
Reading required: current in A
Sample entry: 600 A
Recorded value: 0.1 A
